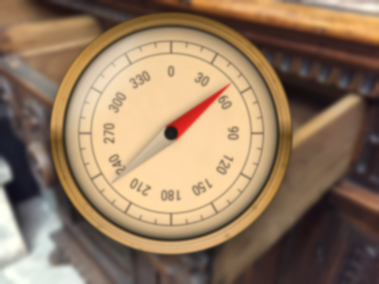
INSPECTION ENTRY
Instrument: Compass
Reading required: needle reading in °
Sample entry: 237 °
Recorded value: 50 °
